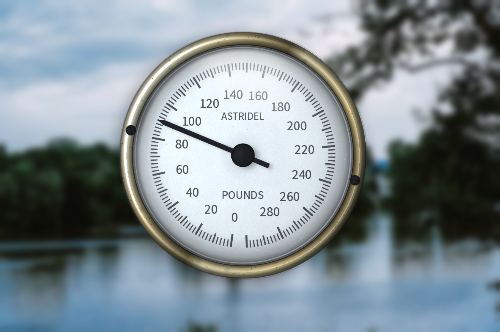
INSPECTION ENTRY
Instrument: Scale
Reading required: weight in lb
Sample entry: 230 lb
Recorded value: 90 lb
